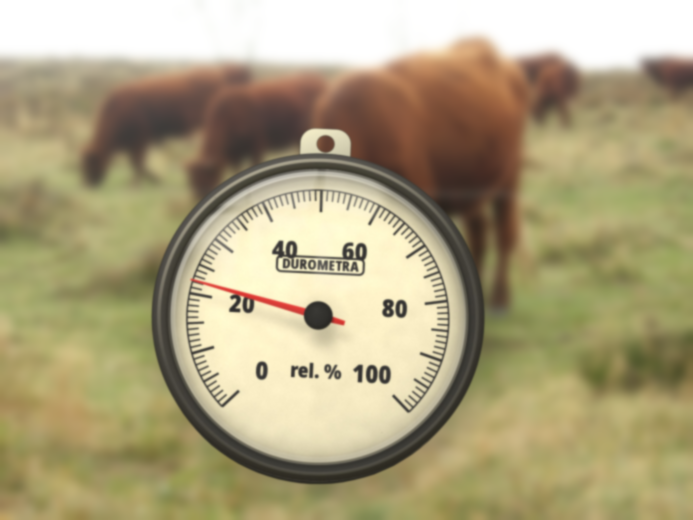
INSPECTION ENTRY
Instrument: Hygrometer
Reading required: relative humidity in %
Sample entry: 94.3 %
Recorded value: 22 %
